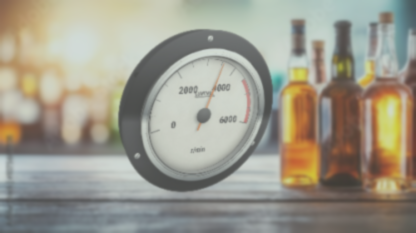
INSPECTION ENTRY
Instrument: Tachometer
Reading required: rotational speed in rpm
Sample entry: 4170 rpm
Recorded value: 3500 rpm
